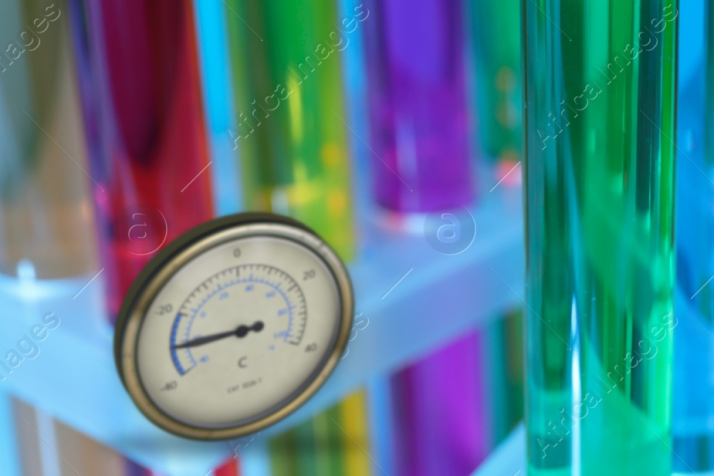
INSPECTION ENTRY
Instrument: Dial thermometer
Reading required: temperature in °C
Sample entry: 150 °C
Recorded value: -30 °C
